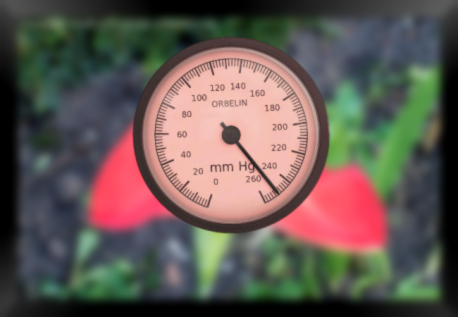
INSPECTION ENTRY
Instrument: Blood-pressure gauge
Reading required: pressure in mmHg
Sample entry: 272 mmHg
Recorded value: 250 mmHg
